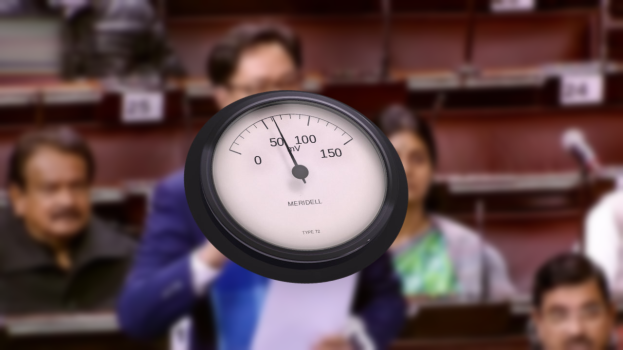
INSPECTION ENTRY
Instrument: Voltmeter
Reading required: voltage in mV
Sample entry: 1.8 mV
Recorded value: 60 mV
